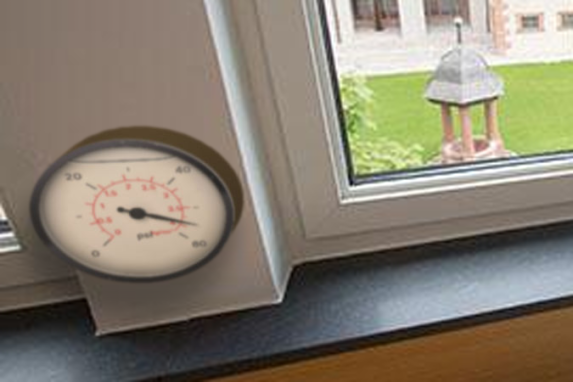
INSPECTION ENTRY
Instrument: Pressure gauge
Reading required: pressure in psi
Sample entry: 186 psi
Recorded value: 55 psi
